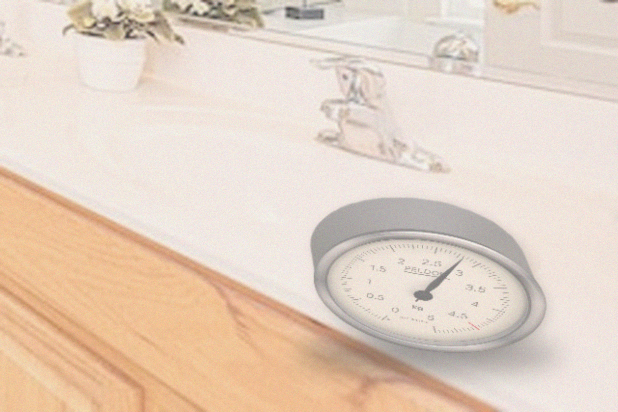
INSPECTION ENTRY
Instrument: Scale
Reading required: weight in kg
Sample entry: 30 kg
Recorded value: 2.75 kg
